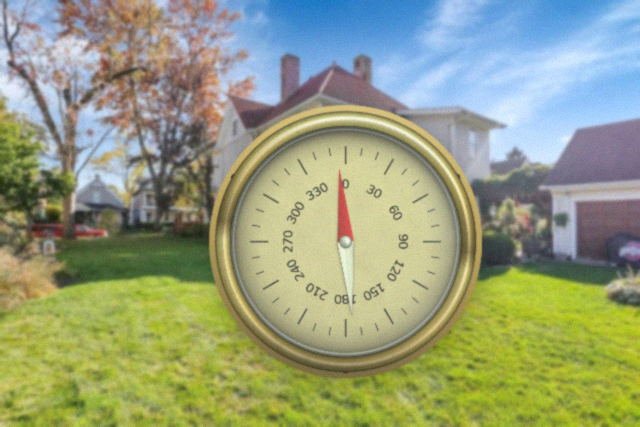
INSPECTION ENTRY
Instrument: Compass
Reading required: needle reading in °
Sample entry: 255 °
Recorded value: 355 °
